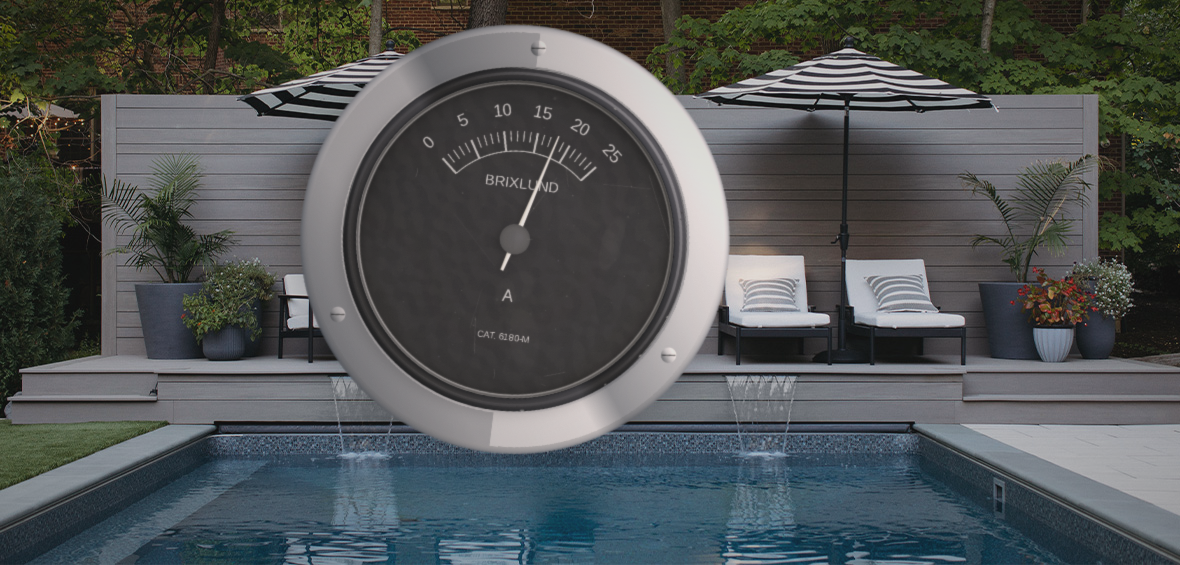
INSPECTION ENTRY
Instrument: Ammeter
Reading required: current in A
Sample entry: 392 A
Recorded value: 18 A
